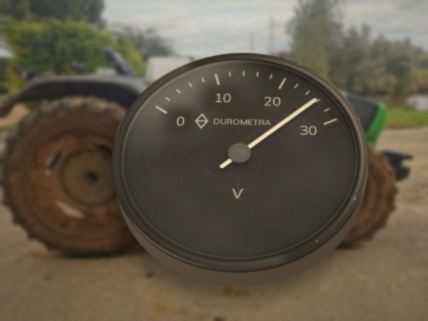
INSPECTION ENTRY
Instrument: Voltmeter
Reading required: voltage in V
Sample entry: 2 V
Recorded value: 26 V
